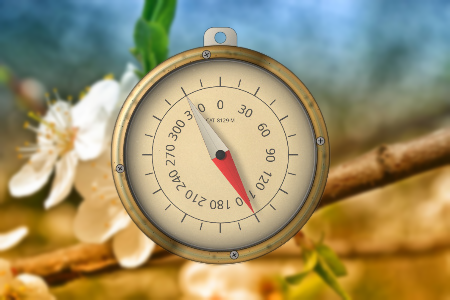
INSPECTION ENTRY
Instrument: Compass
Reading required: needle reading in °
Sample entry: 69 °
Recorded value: 150 °
